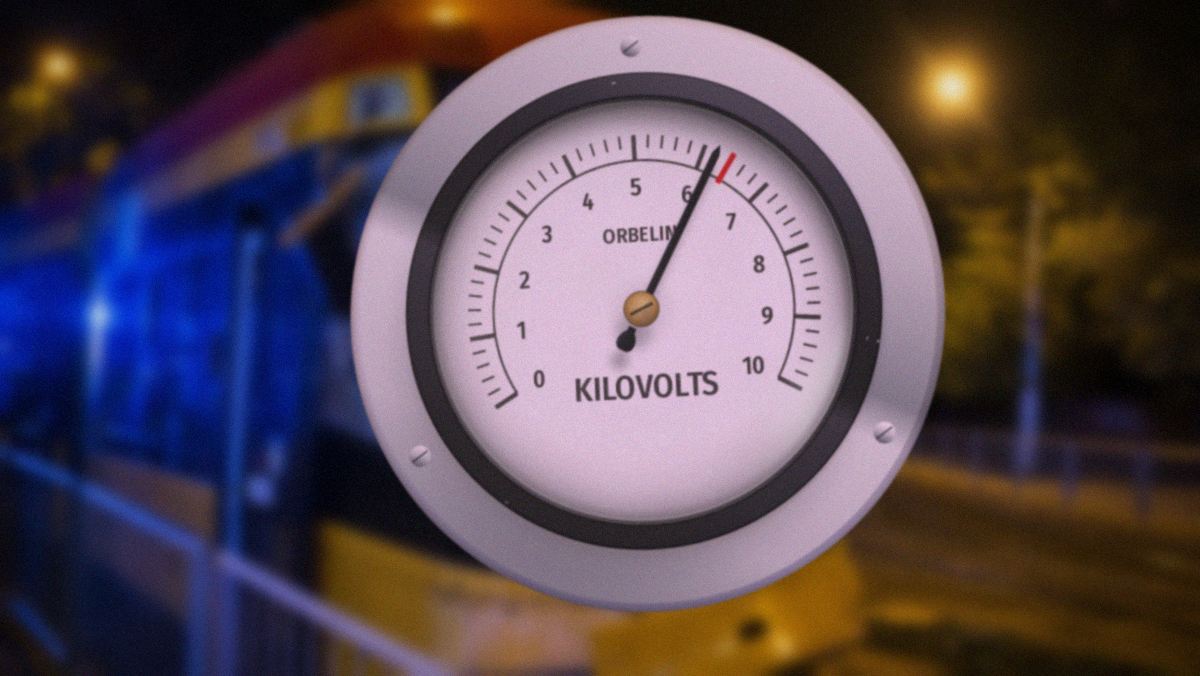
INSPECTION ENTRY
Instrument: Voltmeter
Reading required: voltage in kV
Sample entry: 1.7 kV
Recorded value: 6.2 kV
